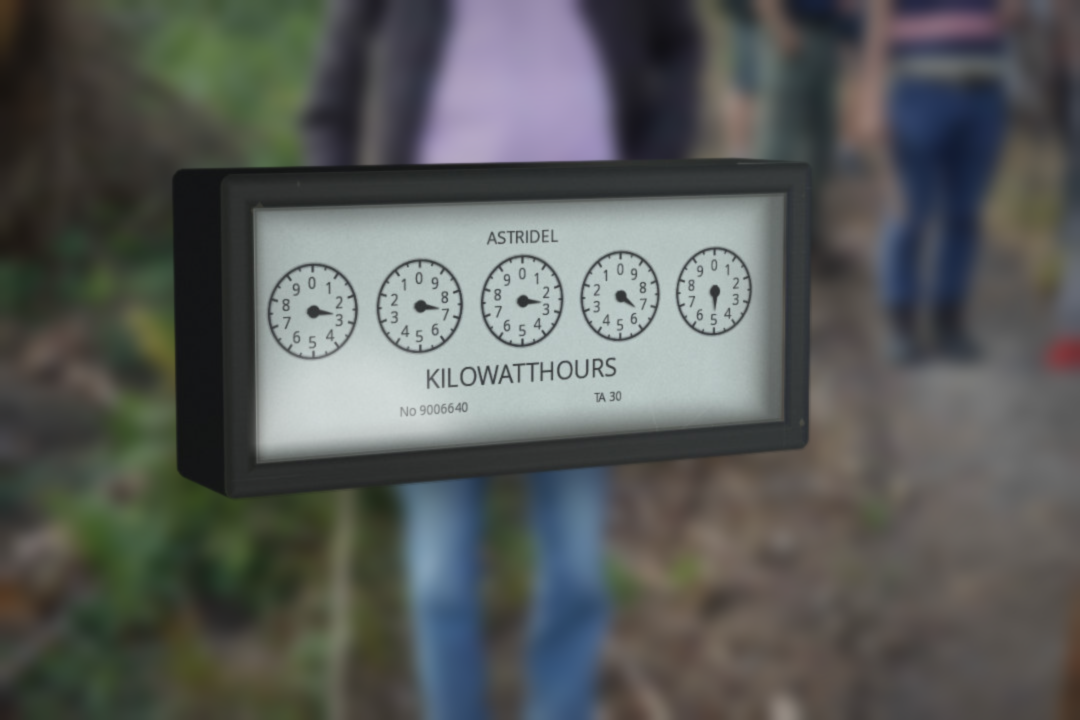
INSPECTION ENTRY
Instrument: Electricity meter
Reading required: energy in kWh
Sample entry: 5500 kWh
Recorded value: 27265 kWh
